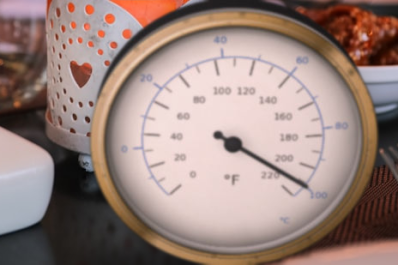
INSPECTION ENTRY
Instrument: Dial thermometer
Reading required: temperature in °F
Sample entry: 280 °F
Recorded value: 210 °F
